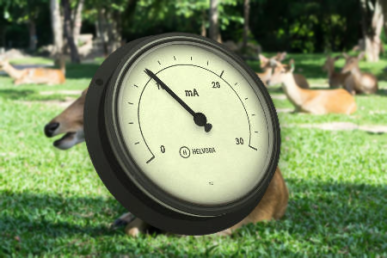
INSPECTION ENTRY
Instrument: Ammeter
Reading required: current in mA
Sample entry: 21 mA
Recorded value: 10 mA
